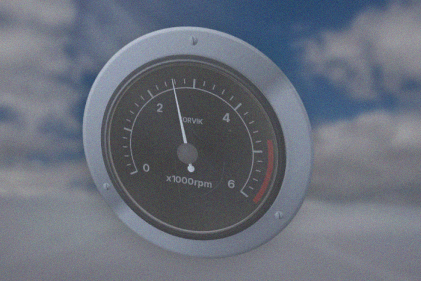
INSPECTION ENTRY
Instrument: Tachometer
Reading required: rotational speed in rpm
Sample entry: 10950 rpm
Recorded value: 2600 rpm
